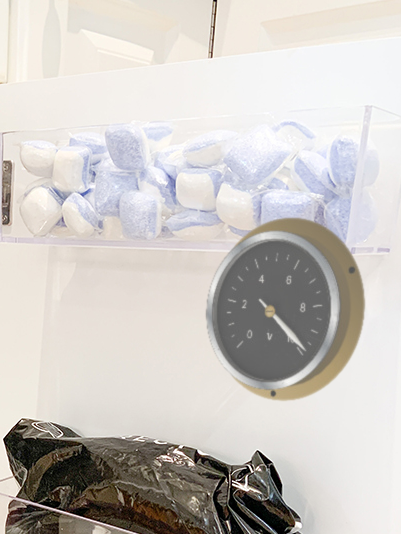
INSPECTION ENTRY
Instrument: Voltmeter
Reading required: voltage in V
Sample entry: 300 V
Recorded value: 9.75 V
